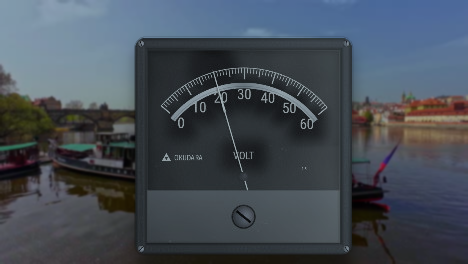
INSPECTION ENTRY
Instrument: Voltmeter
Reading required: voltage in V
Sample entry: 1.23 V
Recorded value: 20 V
